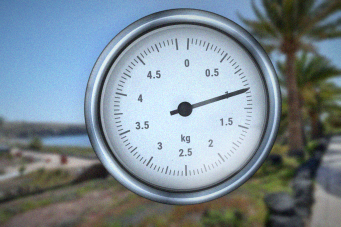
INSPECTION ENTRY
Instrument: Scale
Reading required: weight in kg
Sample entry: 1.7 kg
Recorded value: 1 kg
